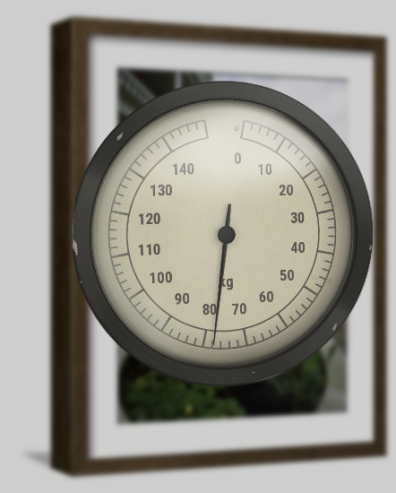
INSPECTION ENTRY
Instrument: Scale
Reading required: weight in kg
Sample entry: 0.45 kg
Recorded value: 78 kg
